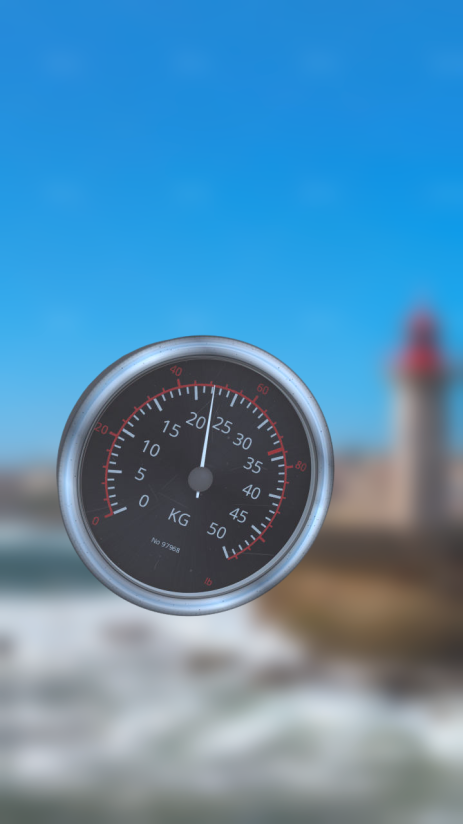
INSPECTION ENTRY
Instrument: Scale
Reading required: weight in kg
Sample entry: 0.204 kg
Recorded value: 22 kg
